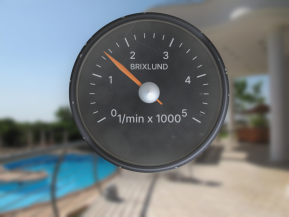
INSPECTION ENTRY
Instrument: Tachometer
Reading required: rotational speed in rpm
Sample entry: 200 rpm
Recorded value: 1500 rpm
